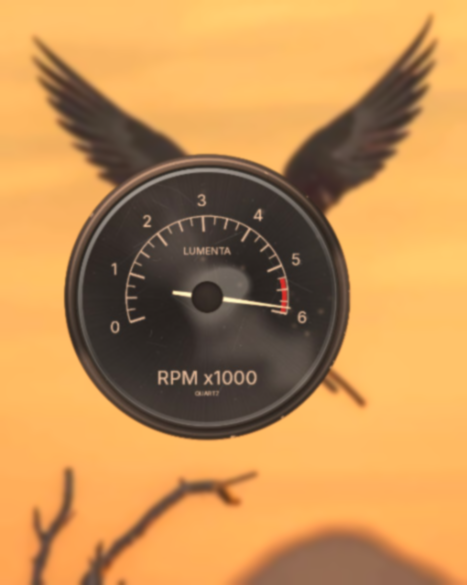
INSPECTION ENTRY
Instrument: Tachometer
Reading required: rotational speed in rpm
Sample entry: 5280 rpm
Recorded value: 5875 rpm
